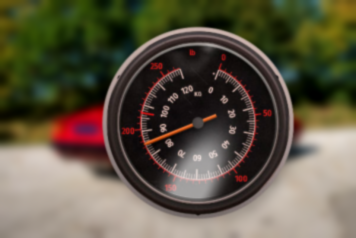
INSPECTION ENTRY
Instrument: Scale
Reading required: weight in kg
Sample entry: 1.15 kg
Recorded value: 85 kg
